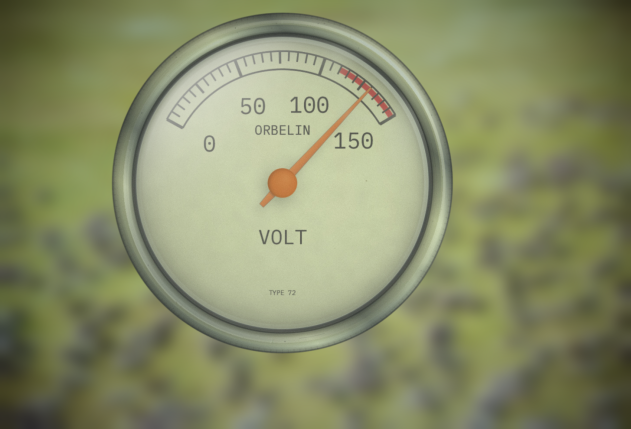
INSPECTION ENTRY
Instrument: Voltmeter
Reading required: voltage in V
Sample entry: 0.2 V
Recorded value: 130 V
